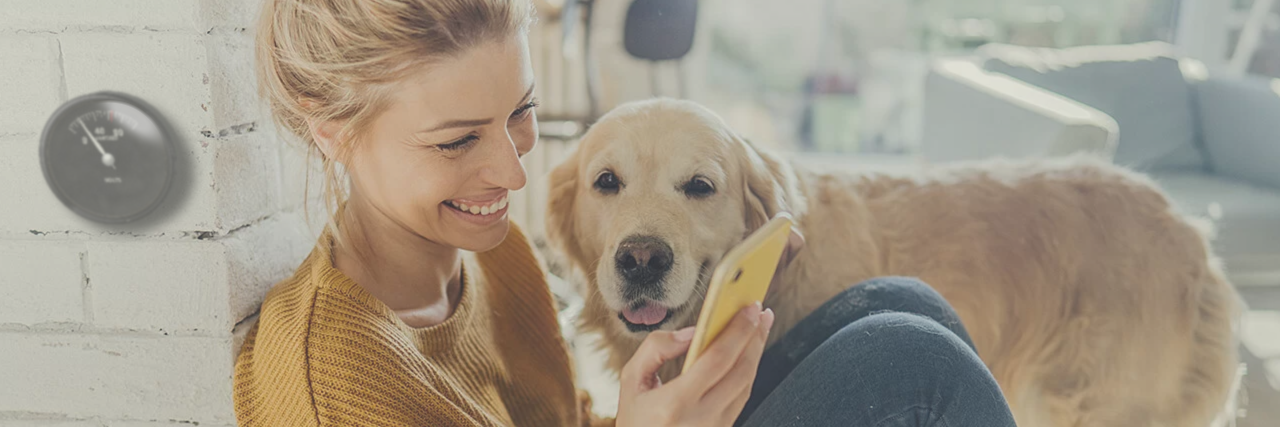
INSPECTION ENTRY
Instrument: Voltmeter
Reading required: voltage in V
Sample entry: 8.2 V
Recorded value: 20 V
